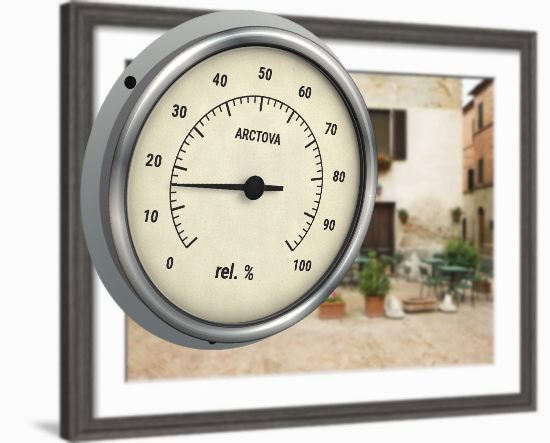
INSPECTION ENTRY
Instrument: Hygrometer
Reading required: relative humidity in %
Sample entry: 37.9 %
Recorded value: 16 %
